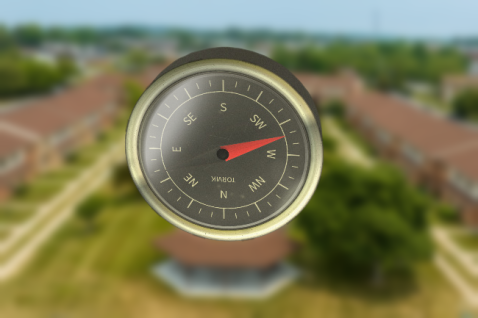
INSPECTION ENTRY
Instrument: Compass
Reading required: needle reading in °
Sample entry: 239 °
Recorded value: 250 °
